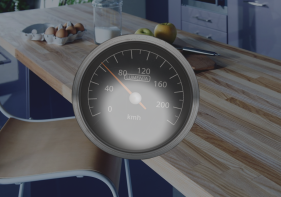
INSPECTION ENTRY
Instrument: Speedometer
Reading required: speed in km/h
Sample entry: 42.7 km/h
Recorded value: 65 km/h
